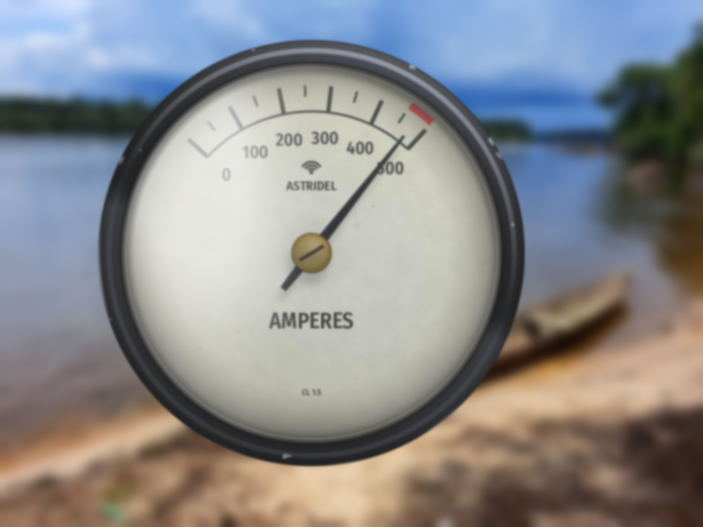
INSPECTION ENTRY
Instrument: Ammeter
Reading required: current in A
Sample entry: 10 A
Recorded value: 475 A
